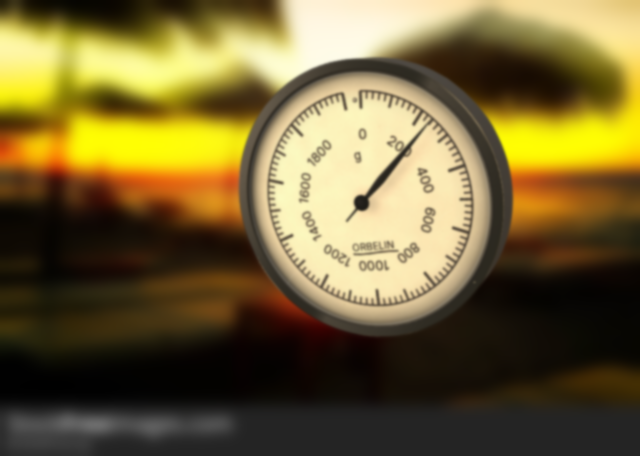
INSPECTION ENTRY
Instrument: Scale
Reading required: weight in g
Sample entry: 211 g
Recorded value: 240 g
